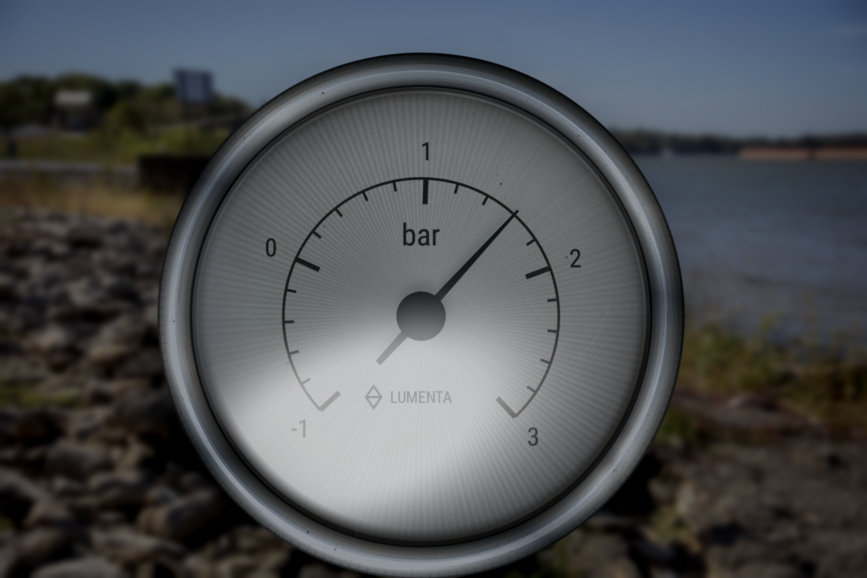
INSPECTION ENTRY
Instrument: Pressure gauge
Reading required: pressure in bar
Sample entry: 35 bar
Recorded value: 1.6 bar
